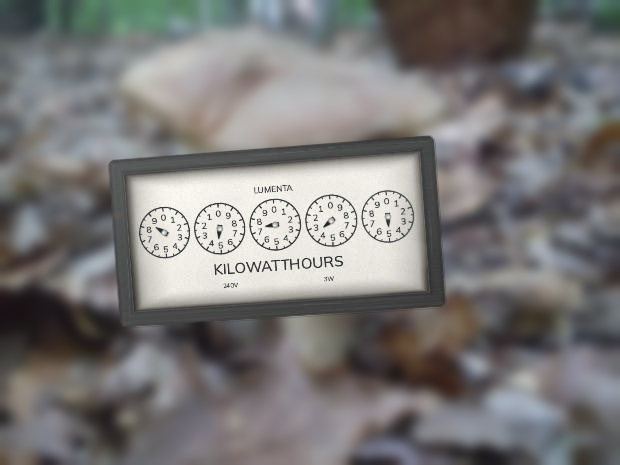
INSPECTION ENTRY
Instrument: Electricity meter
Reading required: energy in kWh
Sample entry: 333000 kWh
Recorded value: 84735 kWh
